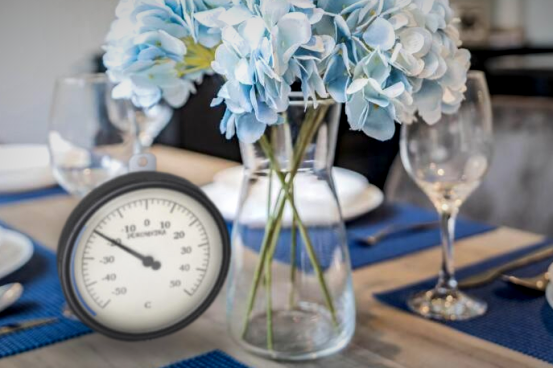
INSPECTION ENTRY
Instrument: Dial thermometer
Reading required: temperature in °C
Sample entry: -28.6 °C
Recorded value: -20 °C
